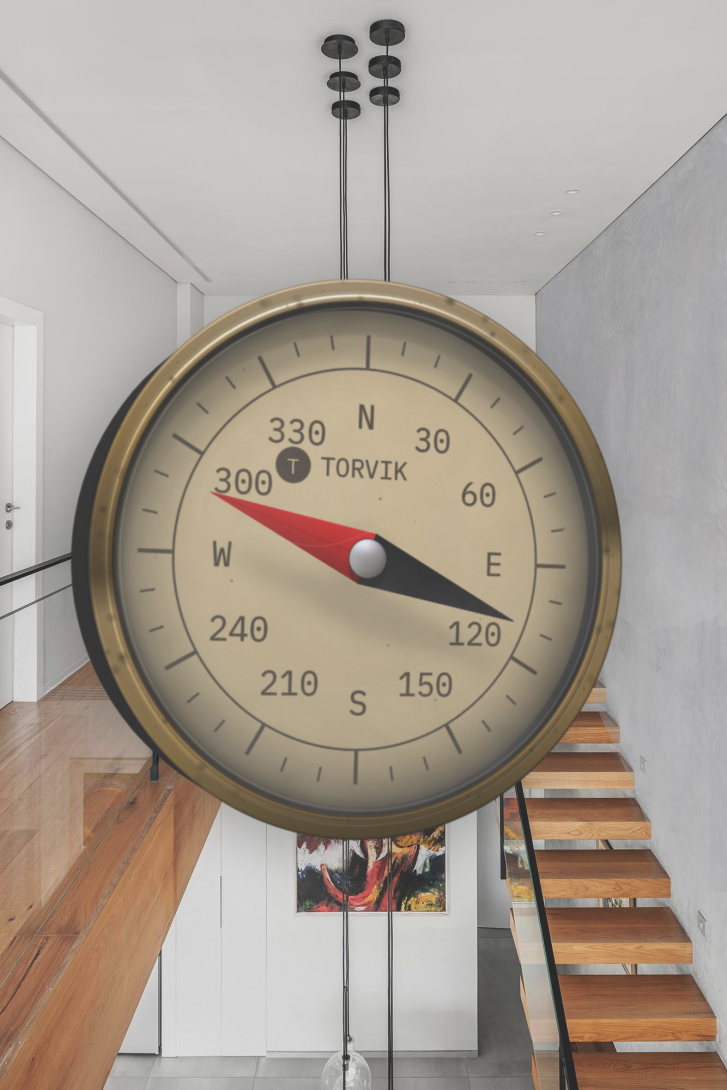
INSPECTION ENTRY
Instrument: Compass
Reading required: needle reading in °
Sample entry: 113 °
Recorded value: 290 °
